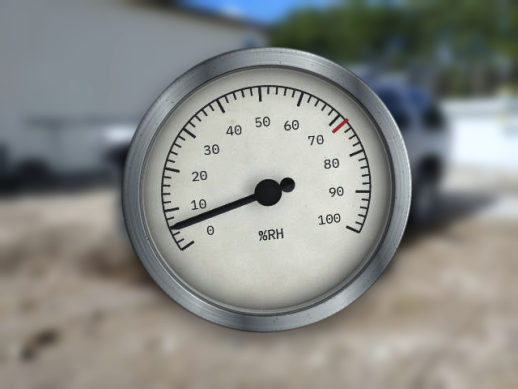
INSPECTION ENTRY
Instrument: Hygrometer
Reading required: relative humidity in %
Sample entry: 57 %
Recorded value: 6 %
